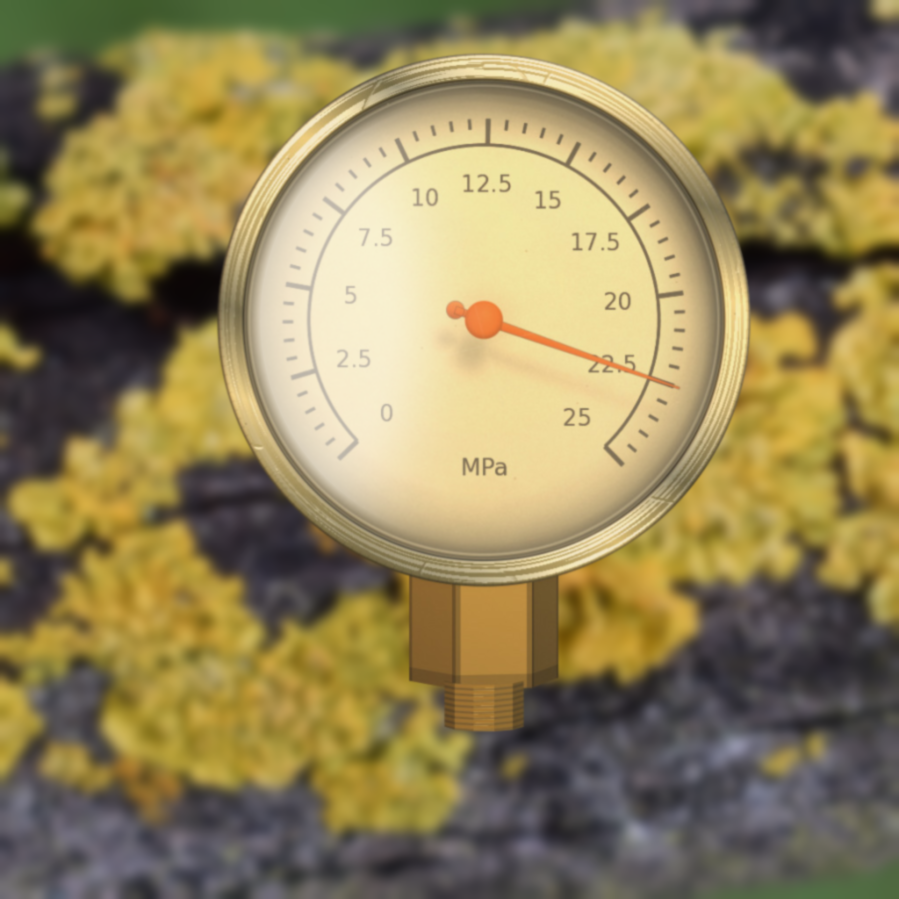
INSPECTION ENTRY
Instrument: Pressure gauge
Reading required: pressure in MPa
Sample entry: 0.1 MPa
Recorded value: 22.5 MPa
